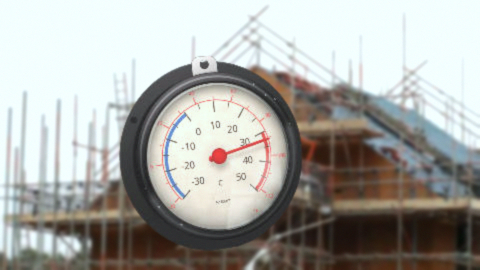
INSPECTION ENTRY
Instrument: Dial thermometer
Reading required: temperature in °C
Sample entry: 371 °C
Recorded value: 32.5 °C
